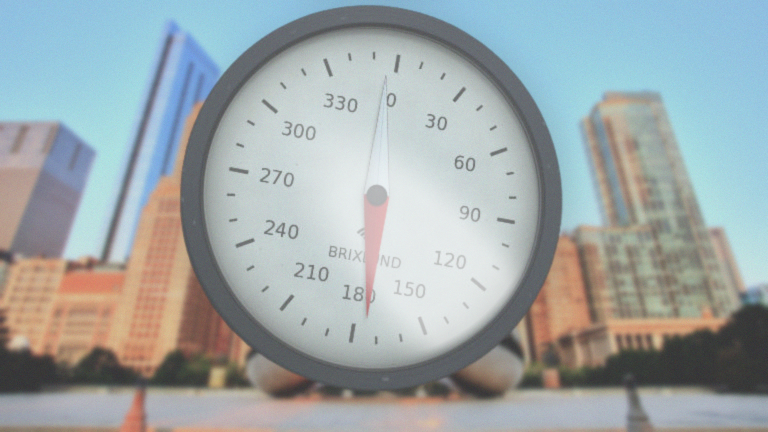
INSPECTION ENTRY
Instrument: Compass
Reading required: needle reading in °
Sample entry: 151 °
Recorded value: 175 °
